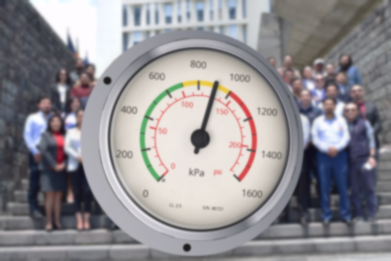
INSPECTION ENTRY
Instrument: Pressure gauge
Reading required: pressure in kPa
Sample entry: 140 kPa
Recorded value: 900 kPa
